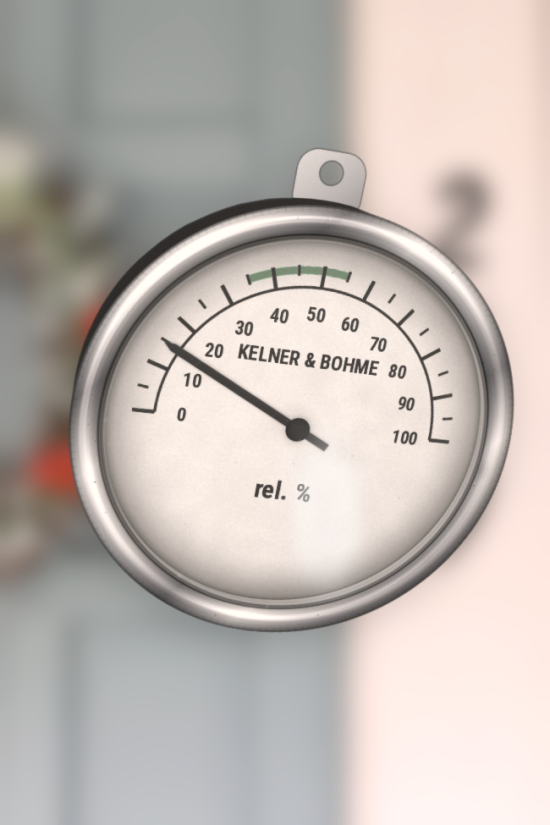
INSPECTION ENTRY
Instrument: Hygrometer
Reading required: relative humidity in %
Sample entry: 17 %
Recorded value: 15 %
